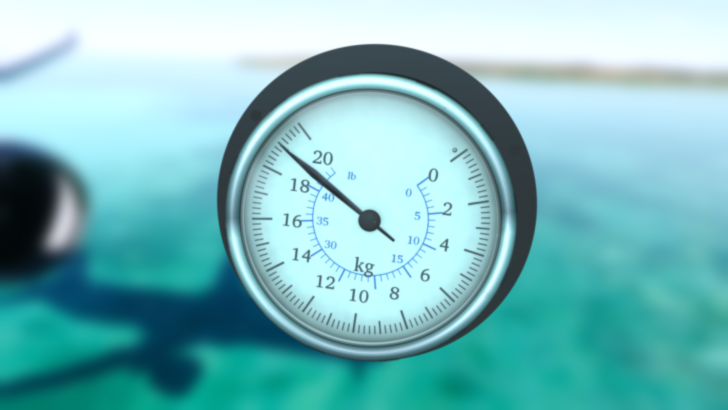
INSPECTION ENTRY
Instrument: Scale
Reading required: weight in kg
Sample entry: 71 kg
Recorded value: 19 kg
